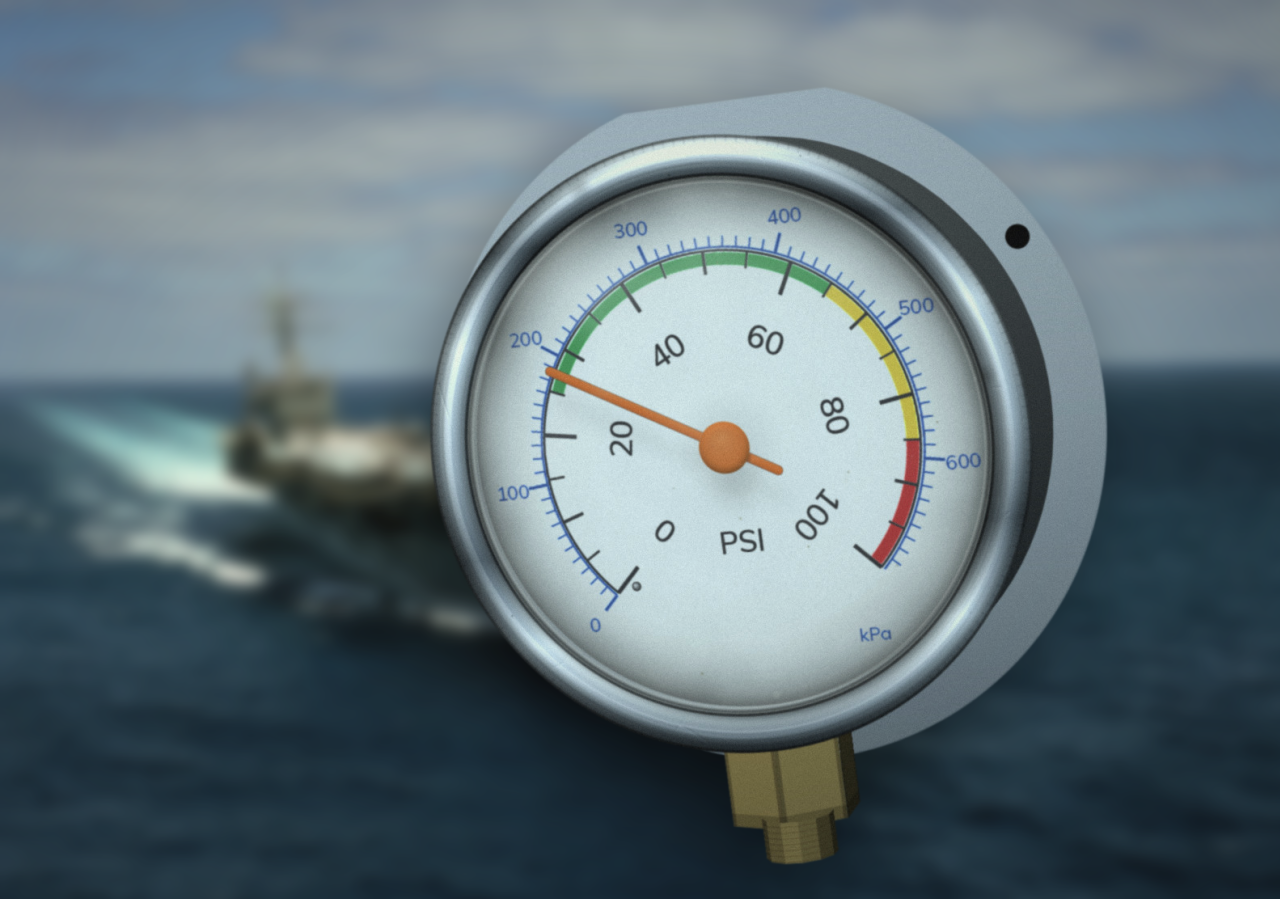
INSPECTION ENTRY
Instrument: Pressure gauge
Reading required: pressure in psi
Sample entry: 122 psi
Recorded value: 27.5 psi
